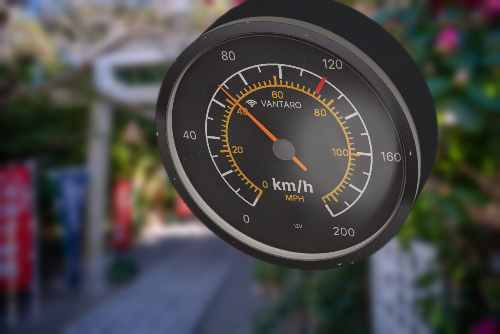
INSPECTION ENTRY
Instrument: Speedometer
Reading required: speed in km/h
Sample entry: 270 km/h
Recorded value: 70 km/h
